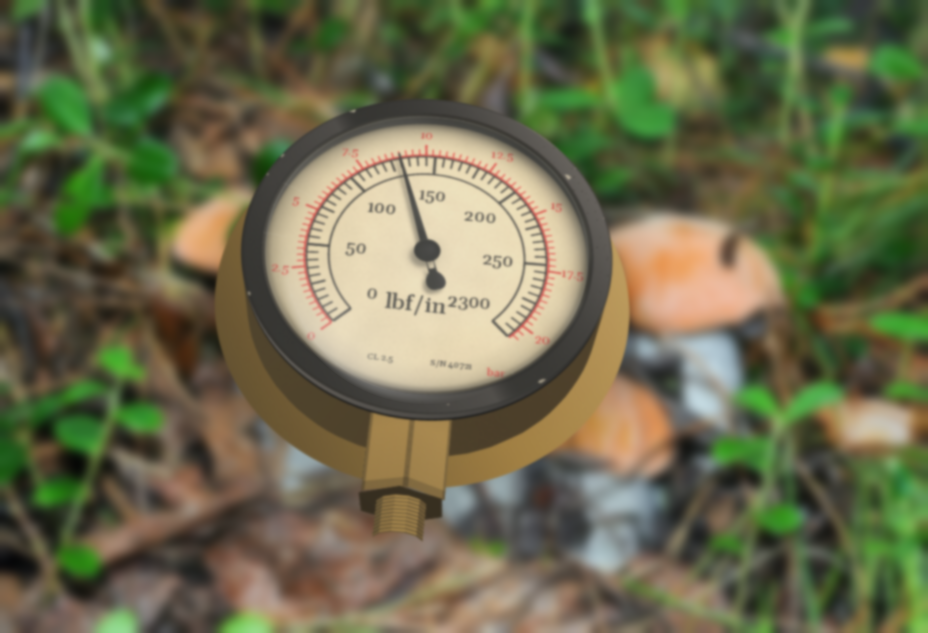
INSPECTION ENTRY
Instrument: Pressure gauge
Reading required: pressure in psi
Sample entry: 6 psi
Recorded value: 130 psi
